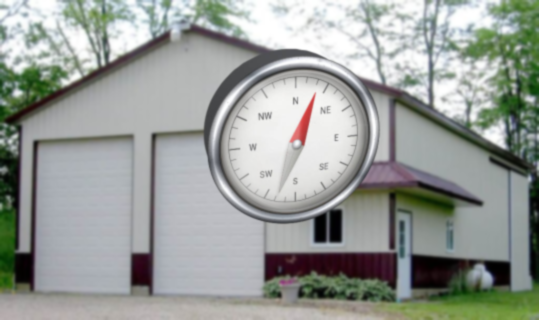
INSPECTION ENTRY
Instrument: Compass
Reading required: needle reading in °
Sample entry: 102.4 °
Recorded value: 20 °
